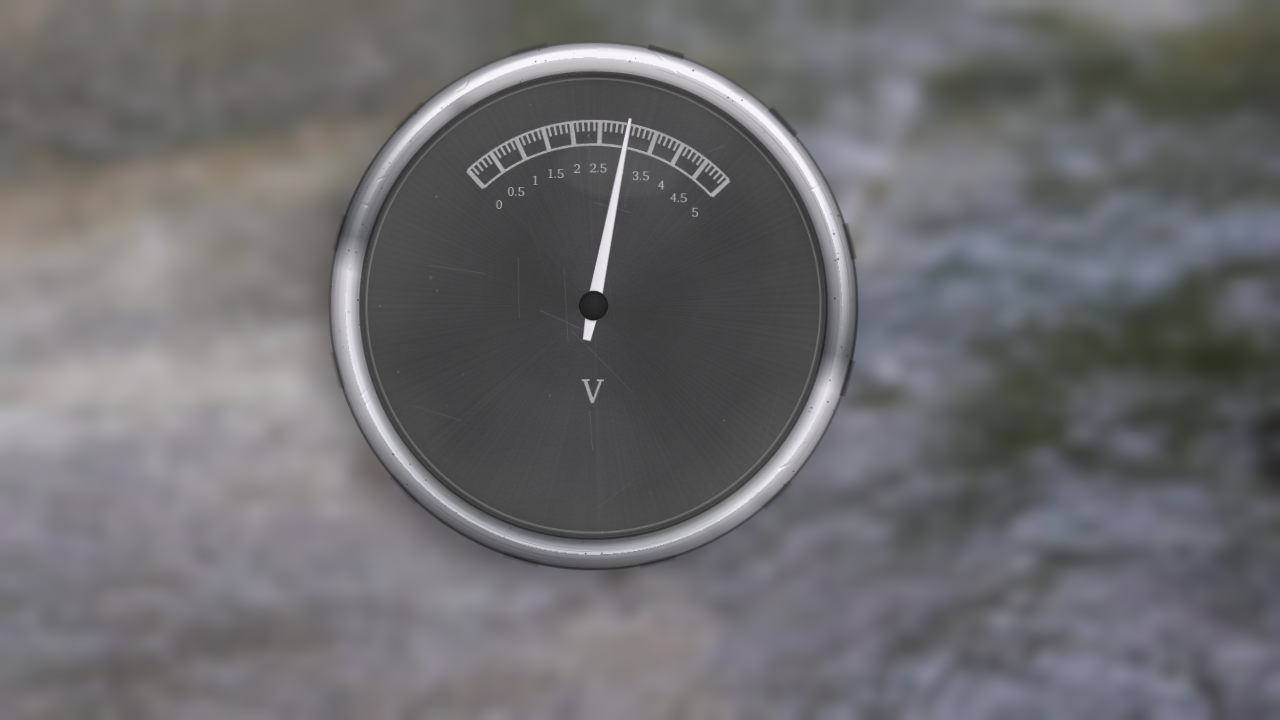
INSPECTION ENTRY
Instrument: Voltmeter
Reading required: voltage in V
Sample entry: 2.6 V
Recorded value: 3 V
